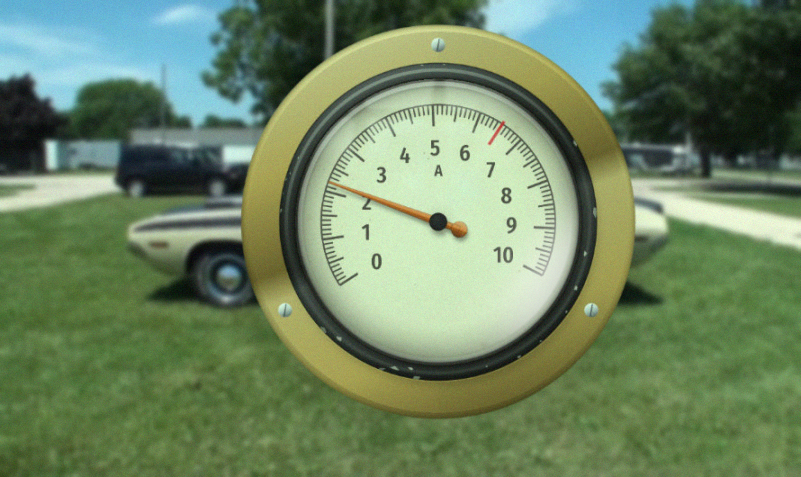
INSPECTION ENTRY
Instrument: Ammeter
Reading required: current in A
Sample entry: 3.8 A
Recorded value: 2.2 A
